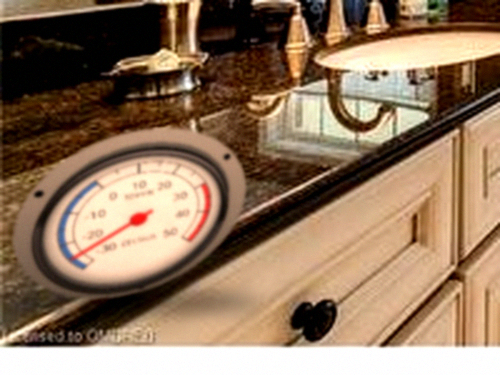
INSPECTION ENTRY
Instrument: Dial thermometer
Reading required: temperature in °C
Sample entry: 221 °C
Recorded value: -25 °C
